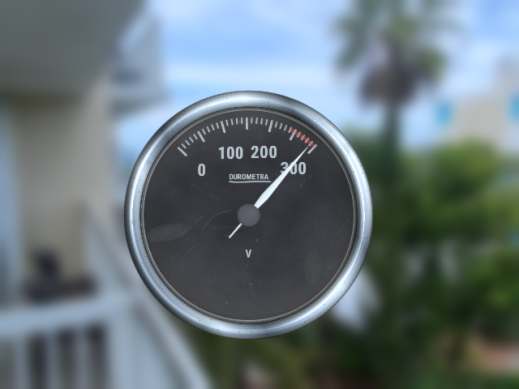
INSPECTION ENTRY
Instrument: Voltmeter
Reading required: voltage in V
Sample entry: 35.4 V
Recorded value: 290 V
